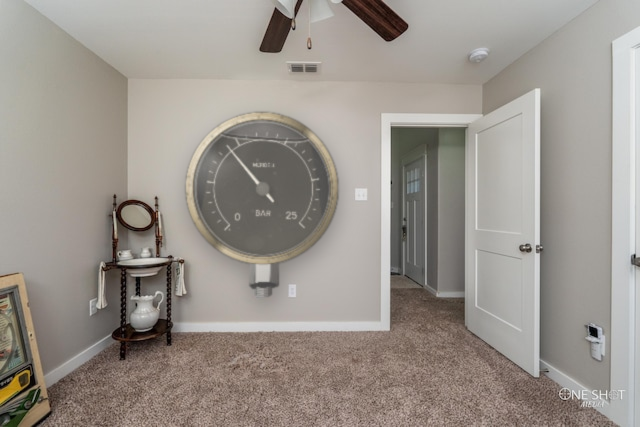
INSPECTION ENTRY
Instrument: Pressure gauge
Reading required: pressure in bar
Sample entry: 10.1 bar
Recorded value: 9 bar
